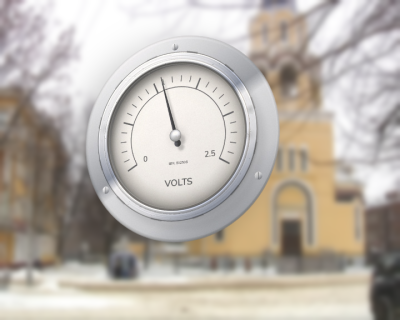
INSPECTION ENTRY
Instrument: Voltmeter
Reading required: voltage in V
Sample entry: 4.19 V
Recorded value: 1.1 V
